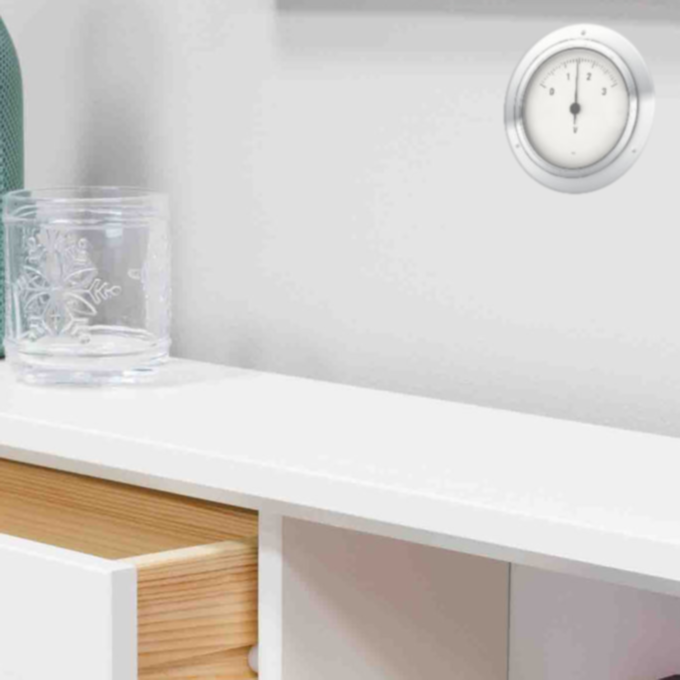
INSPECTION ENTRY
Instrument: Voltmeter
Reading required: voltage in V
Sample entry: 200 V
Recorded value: 1.5 V
